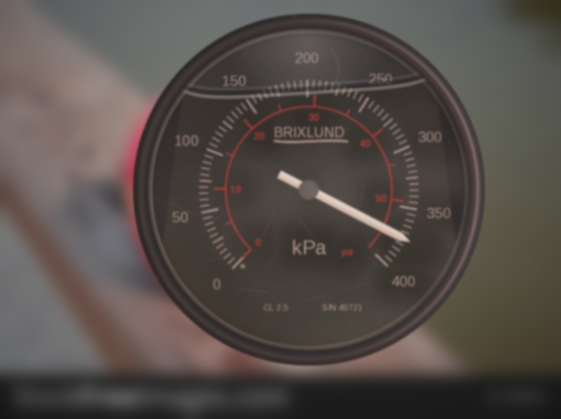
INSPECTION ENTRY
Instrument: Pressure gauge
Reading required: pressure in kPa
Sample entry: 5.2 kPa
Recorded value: 375 kPa
